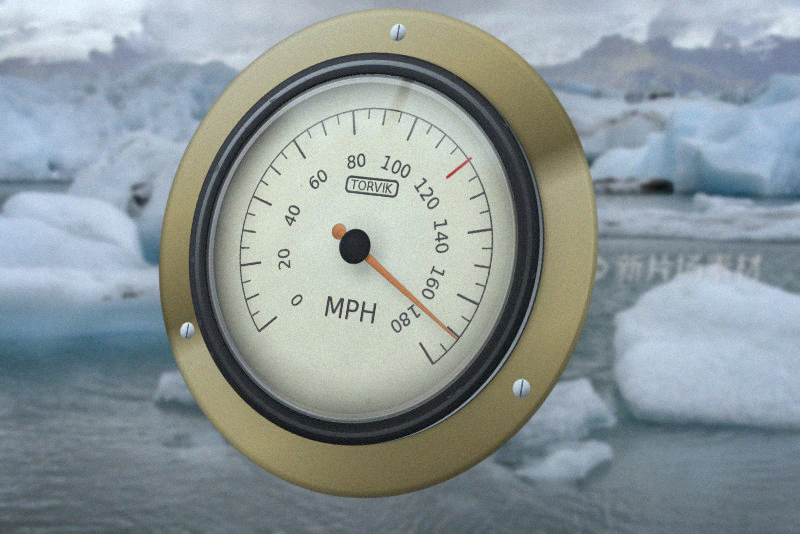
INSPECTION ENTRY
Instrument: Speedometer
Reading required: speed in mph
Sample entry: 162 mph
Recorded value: 170 mph
